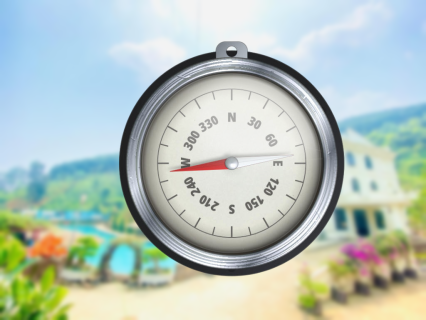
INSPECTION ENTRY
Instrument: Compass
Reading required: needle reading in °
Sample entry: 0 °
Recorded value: 262.5 °
